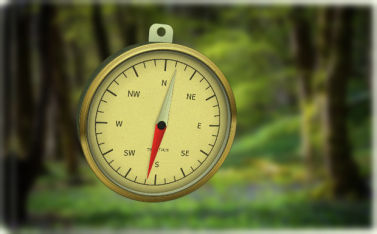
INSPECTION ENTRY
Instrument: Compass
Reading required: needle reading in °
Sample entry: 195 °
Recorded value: 190 °
